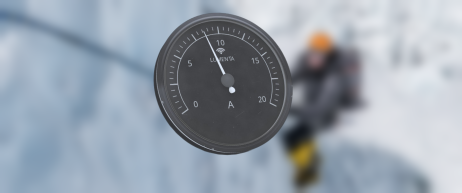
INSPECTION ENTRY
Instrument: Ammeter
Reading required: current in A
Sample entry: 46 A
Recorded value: 8.5 A
